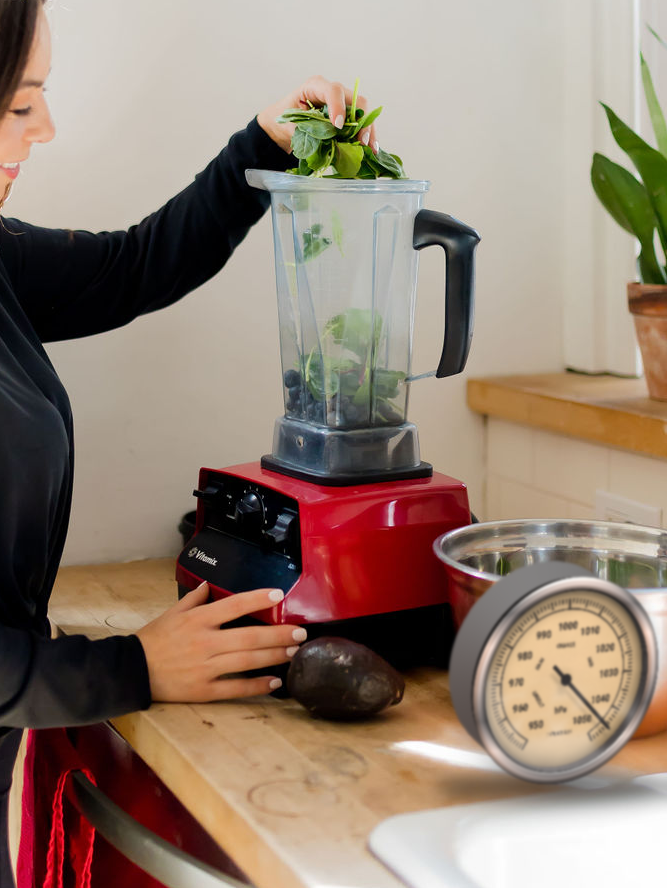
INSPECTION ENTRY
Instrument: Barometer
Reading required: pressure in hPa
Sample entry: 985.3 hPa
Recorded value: 1045 hPa
